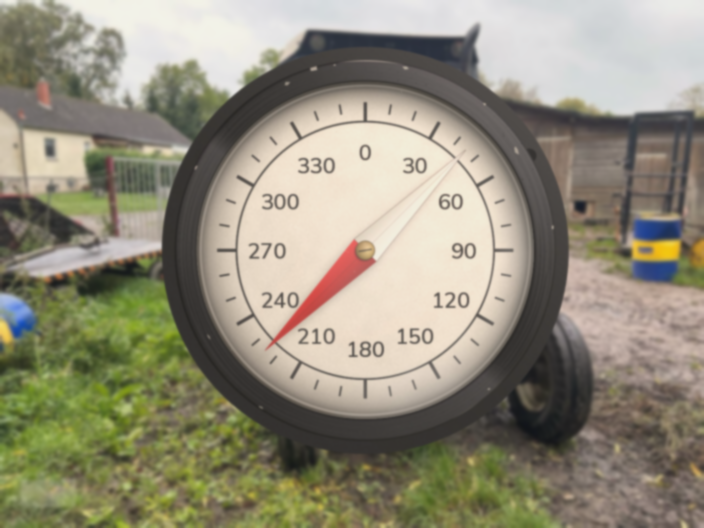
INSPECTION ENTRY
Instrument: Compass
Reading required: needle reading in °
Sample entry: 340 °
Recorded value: 225 °
